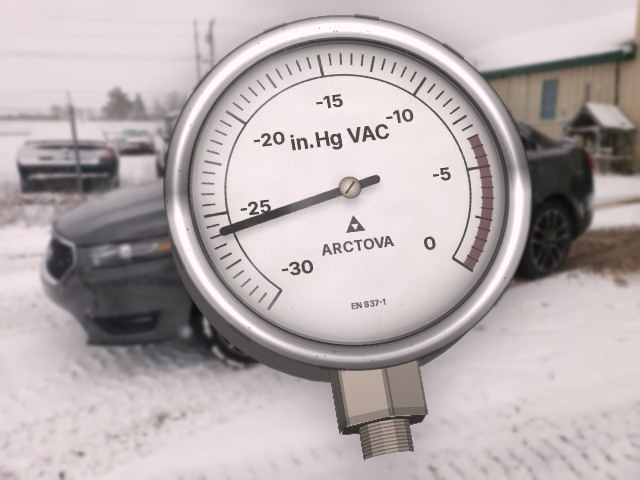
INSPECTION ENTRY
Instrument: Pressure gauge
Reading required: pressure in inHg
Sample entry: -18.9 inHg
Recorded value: -26 inHg
